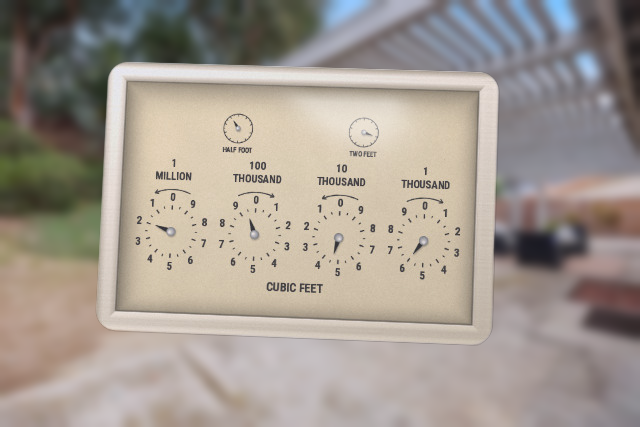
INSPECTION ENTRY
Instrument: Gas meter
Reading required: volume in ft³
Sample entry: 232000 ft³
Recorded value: 194600 ft³
